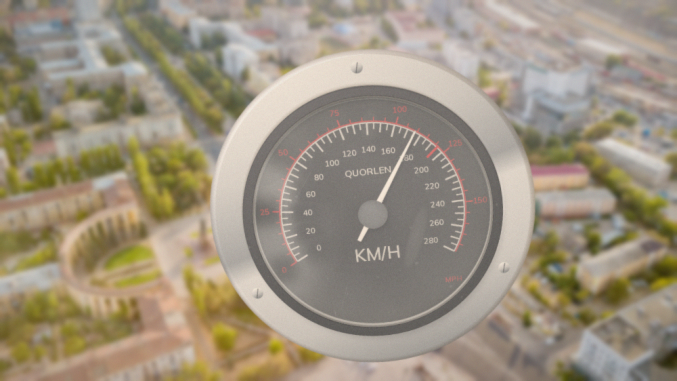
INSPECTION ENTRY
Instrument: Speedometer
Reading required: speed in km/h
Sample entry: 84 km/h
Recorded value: 175 km/h
